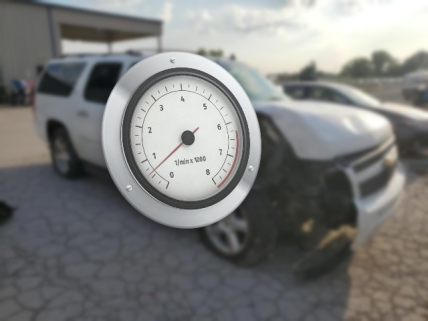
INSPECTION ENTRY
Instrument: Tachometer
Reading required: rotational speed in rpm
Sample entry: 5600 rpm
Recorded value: 625 rpm
